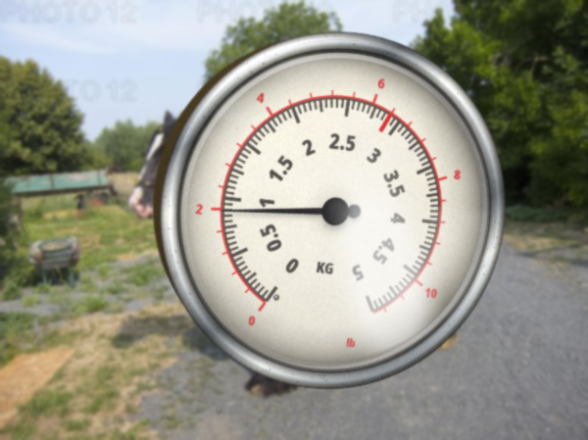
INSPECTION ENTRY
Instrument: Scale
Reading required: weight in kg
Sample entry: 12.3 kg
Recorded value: 0.9 kg
